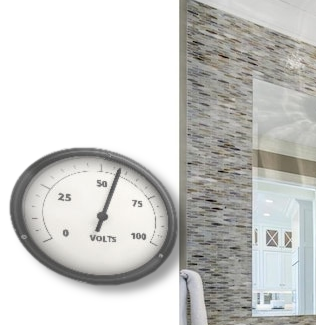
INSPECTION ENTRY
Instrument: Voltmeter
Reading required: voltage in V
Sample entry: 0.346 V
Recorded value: 57.5 V
